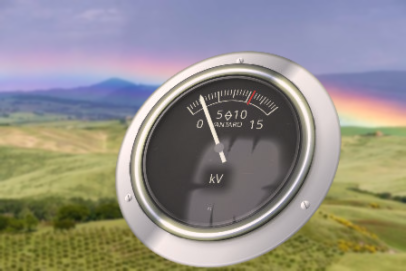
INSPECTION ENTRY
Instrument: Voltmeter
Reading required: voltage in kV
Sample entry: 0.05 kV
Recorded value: 2.5 kV
